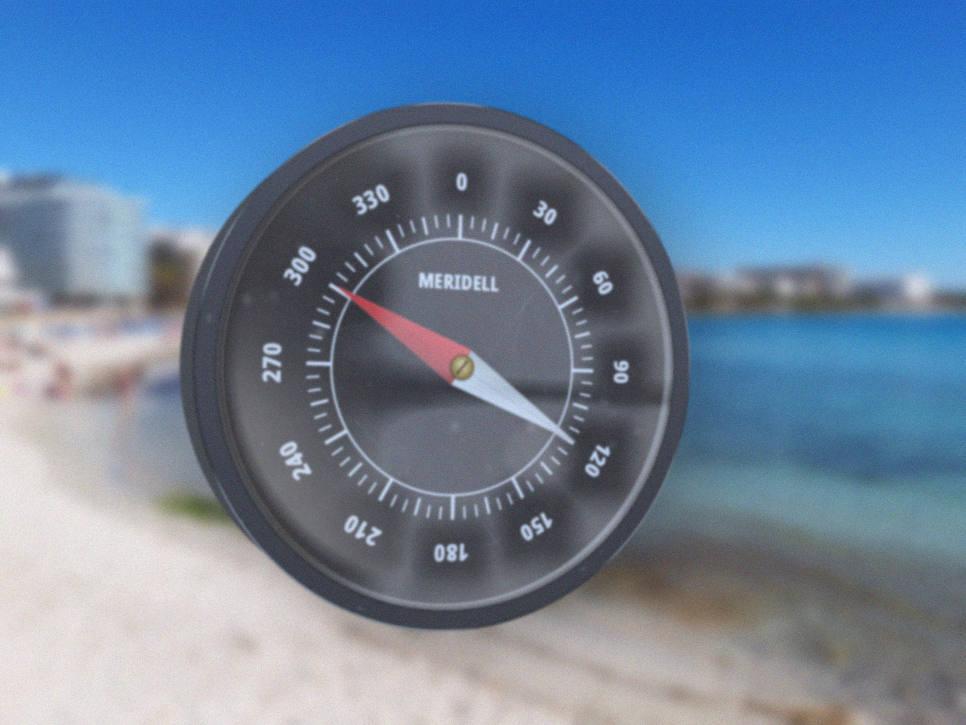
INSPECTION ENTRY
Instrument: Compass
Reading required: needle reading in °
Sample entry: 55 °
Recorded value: 300 °
